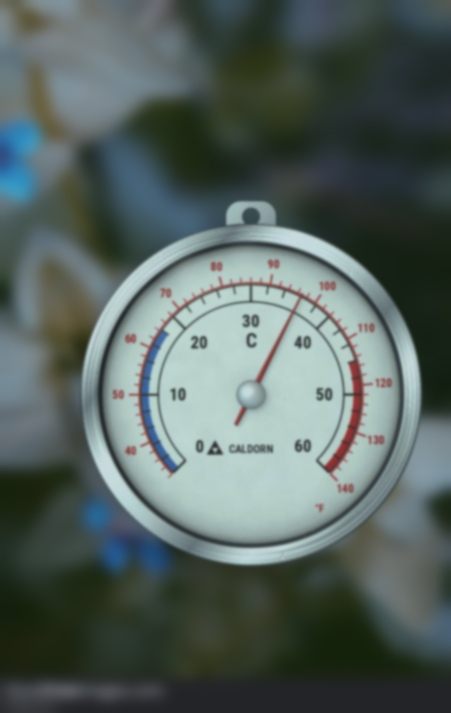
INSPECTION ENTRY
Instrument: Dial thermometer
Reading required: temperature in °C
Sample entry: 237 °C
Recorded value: 36 °C
